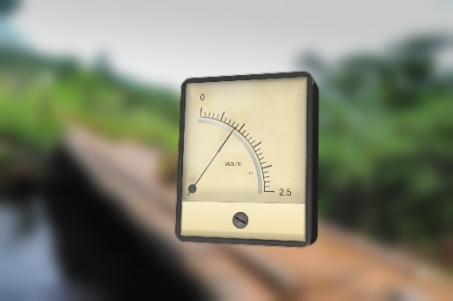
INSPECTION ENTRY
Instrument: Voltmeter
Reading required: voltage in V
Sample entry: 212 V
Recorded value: 0.9 V
